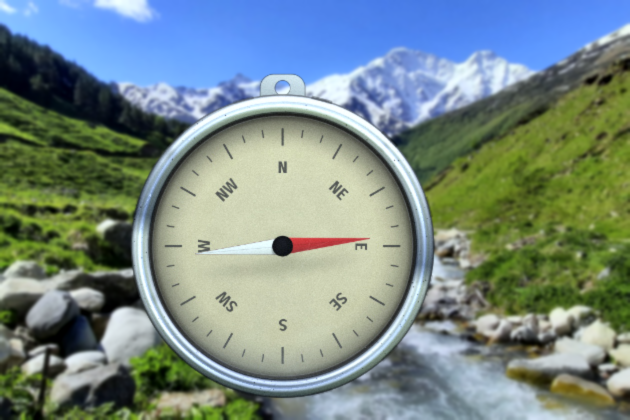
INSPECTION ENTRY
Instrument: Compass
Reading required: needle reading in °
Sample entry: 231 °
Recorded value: 85 °
